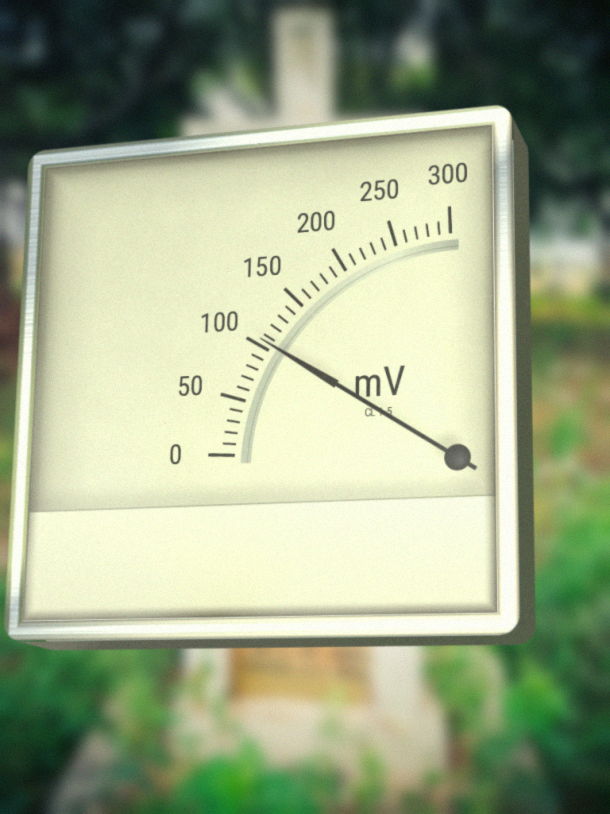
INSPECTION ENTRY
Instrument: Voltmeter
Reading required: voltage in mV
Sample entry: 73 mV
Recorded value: 105 mV
